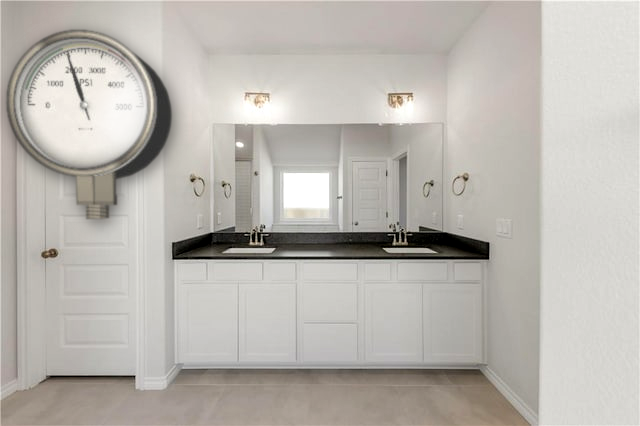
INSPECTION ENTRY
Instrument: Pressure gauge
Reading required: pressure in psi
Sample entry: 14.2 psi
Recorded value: 2000 psi
